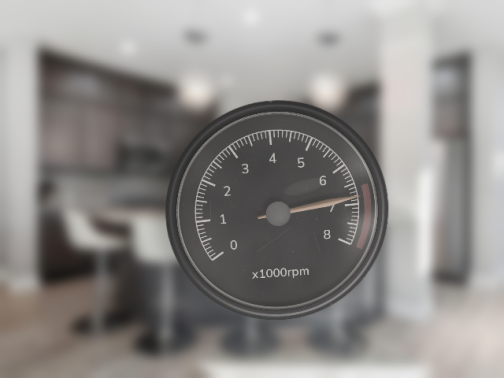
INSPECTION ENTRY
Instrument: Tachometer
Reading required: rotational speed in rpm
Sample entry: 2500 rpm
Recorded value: 6800 rpm
